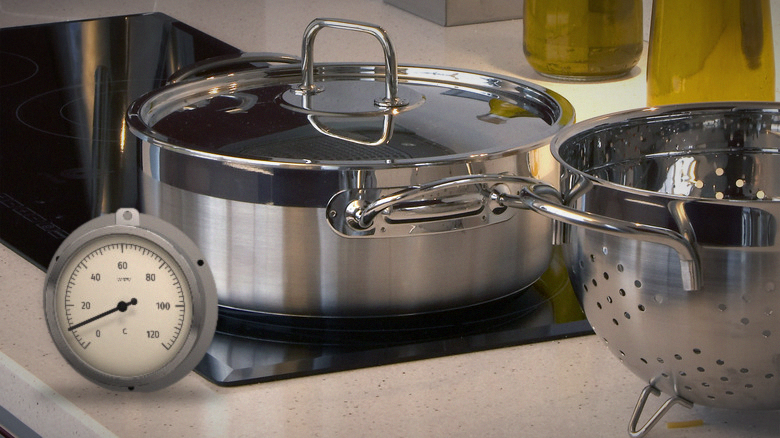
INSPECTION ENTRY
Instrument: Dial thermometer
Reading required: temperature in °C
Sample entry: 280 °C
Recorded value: 10 °C
